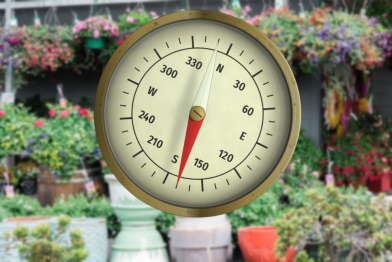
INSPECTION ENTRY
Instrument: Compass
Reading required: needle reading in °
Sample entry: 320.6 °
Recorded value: 170 °
